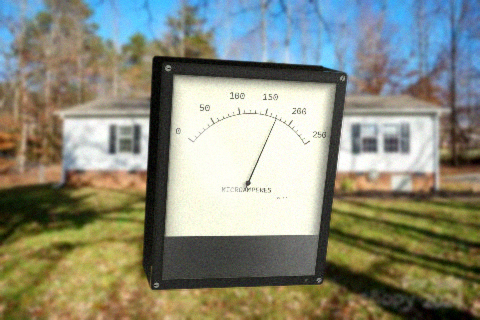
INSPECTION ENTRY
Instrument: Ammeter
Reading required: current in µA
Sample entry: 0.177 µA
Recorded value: 170 µA
